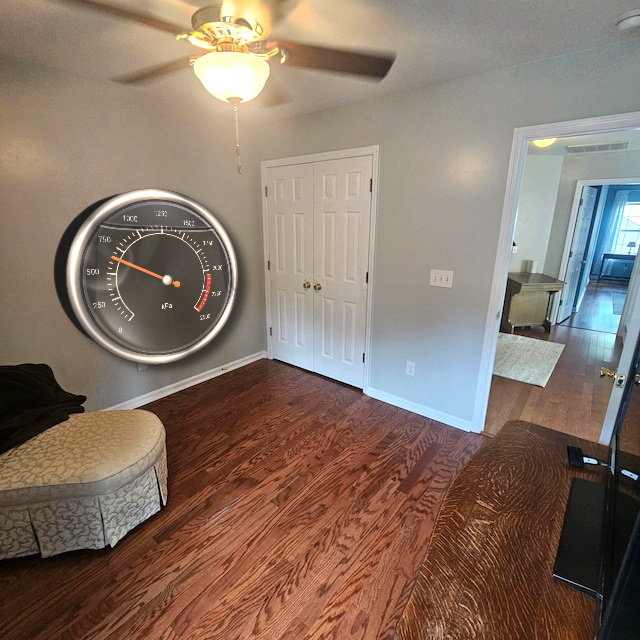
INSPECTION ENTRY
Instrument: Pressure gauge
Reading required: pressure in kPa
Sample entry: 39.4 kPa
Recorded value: 650 kPa
